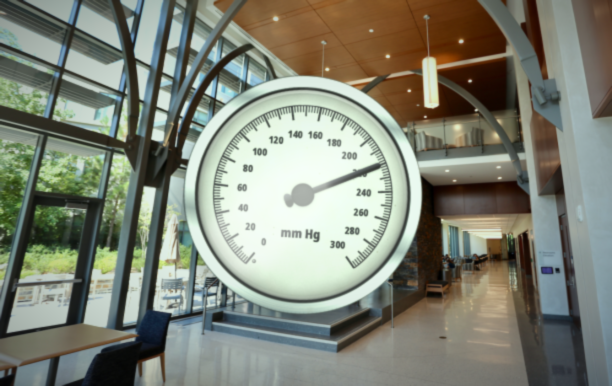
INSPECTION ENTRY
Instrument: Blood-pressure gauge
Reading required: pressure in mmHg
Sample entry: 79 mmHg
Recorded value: 220 mmHg
